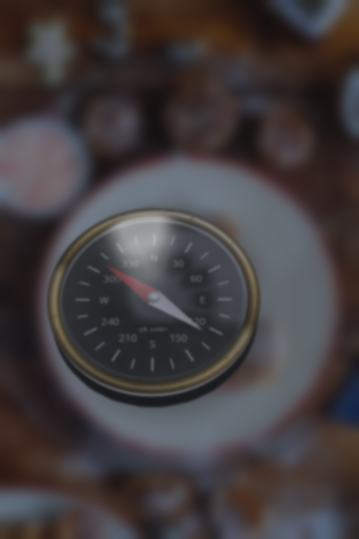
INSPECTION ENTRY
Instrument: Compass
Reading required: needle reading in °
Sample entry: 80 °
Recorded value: 307.5 °
